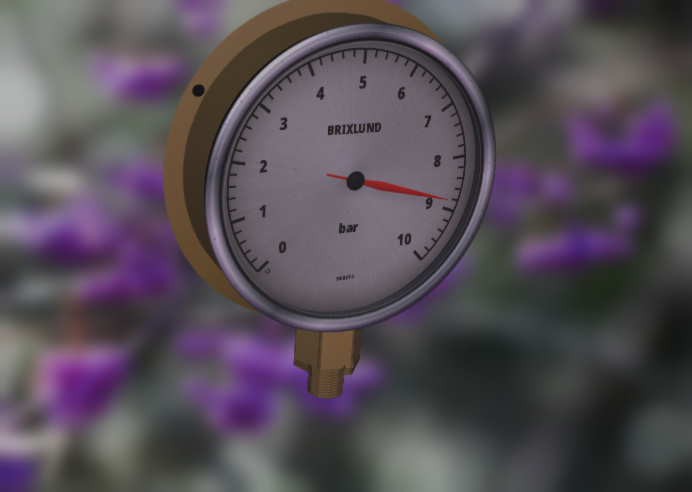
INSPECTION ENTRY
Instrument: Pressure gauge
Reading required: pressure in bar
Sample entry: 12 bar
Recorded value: 8.8 bar
